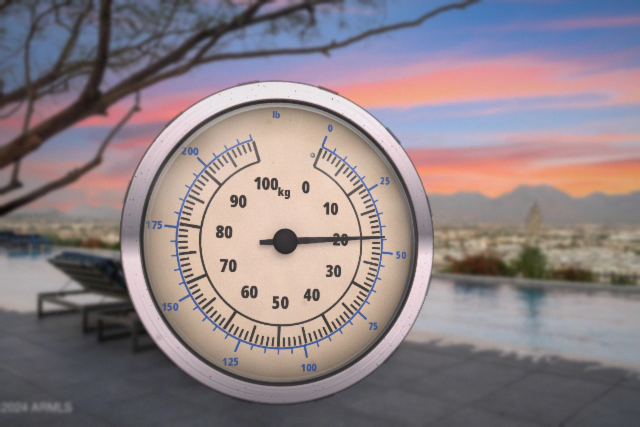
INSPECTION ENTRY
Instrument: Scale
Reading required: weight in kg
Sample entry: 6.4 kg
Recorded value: 20 kg
